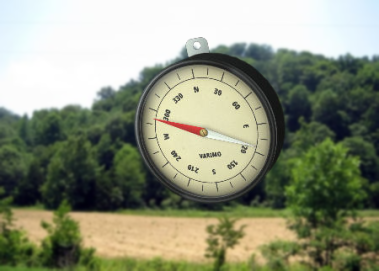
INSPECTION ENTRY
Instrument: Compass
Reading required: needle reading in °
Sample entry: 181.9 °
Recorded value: 292.5 °
